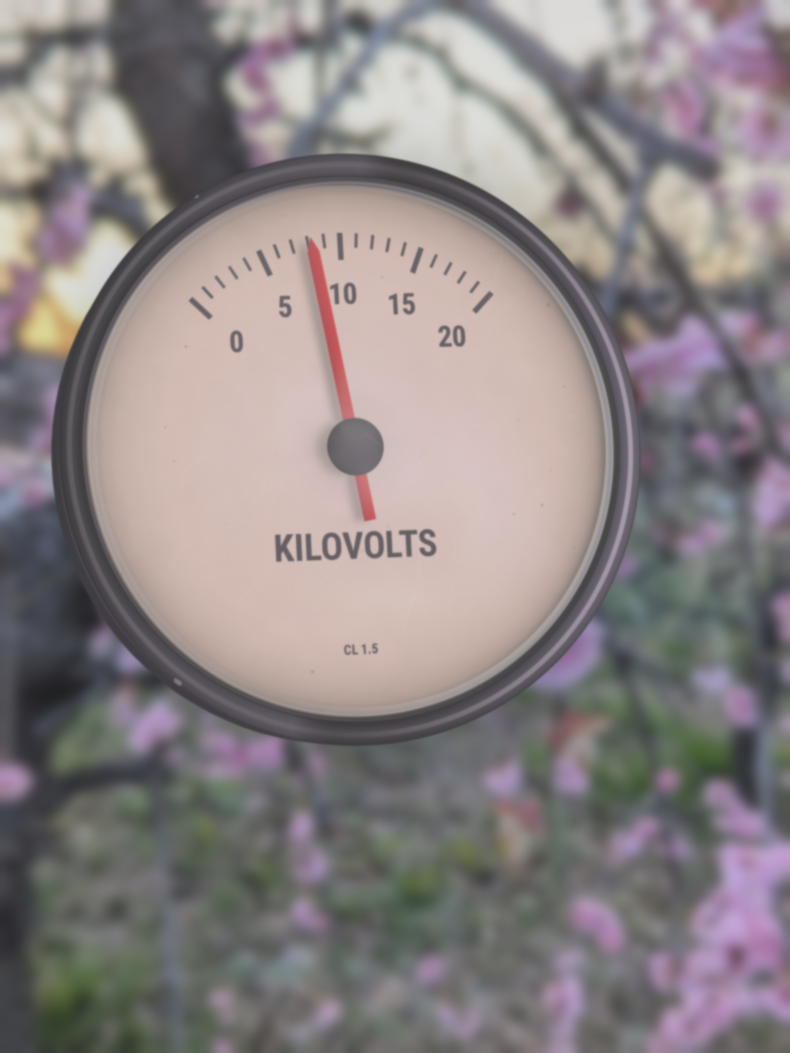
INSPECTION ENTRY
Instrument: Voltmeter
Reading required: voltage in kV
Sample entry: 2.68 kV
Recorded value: 8 kV
